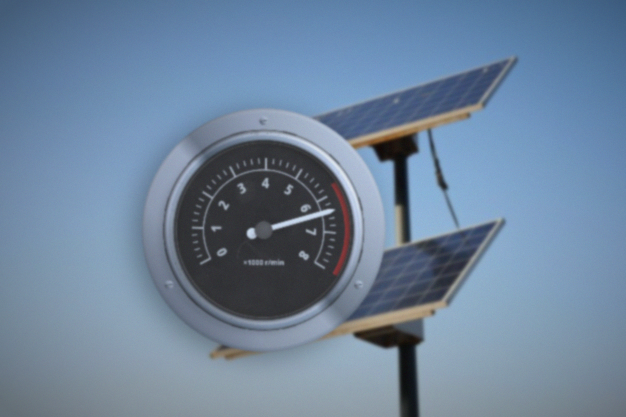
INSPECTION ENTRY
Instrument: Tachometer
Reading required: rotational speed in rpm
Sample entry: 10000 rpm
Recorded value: 6400 rpm
